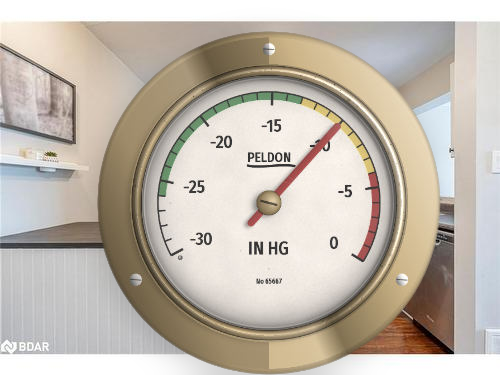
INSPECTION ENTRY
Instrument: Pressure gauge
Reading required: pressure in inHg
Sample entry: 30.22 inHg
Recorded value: -10 inHg
